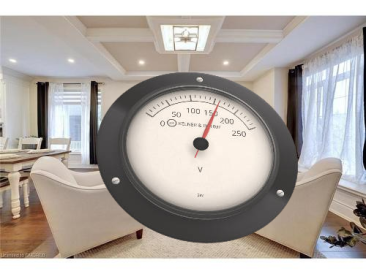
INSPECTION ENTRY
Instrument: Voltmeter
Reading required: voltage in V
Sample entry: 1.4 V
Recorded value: 160 V
